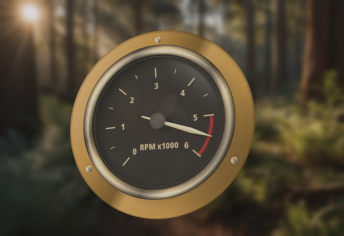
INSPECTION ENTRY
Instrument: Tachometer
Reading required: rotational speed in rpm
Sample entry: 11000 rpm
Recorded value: 5500 rpm
